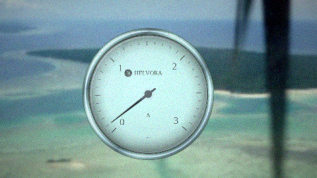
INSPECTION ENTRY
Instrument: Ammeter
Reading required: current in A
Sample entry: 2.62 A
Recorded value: 0.1 A
